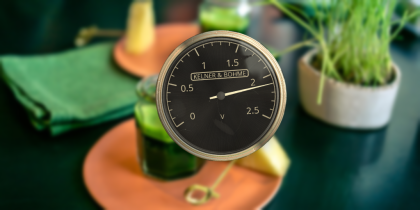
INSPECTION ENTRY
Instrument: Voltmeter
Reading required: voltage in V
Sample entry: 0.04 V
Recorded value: 2.1 V
